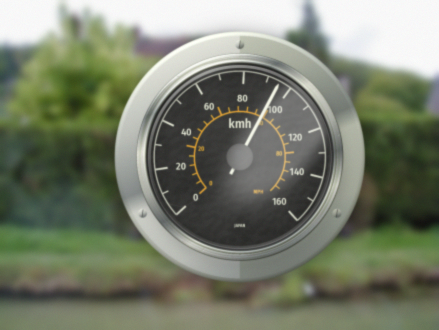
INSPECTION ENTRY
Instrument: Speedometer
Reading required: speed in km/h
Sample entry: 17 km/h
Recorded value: 95 km/h
